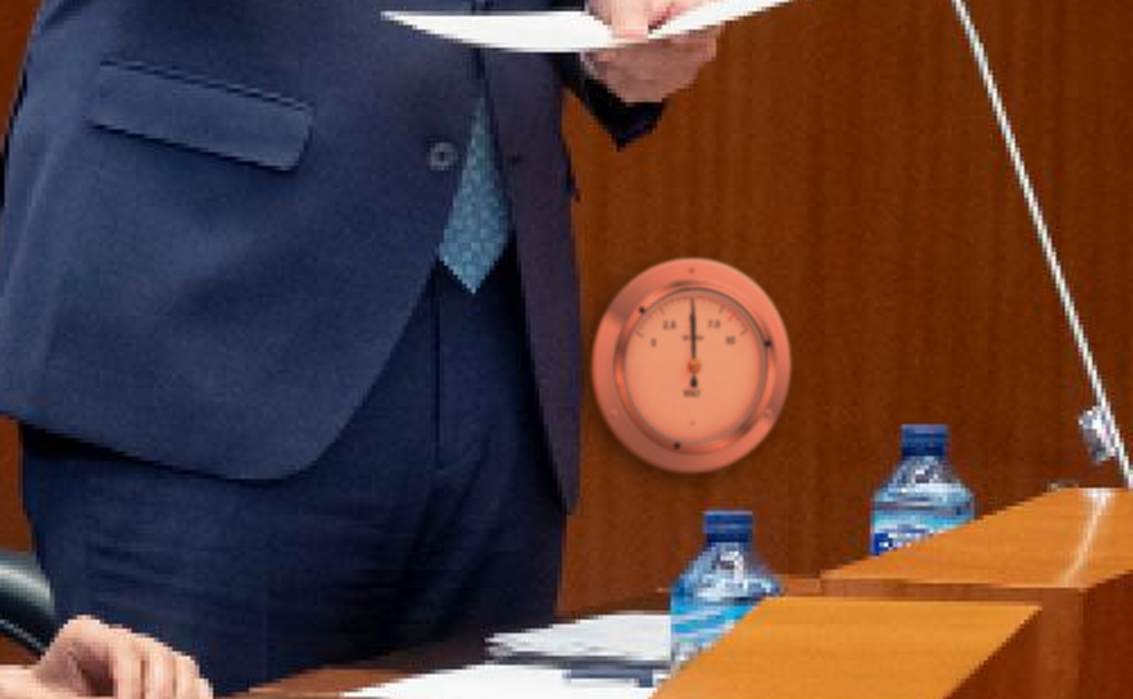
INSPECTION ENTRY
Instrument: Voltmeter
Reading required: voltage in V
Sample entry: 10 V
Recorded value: 5 V
